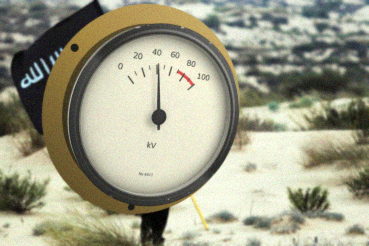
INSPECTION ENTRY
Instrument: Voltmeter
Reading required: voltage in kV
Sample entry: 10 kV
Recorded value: 40 kV
